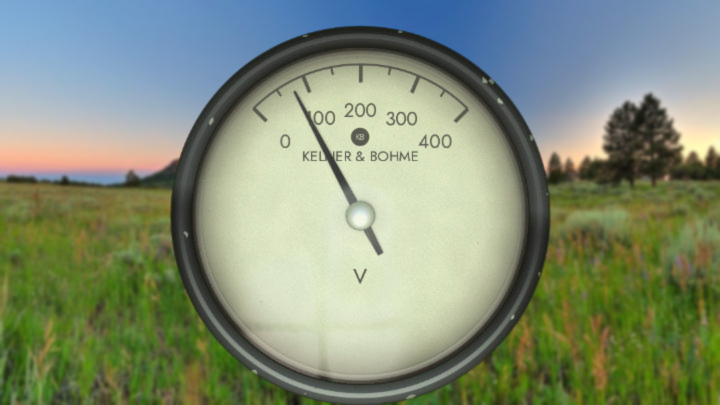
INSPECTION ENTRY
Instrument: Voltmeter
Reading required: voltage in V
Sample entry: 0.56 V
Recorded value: 75 V
